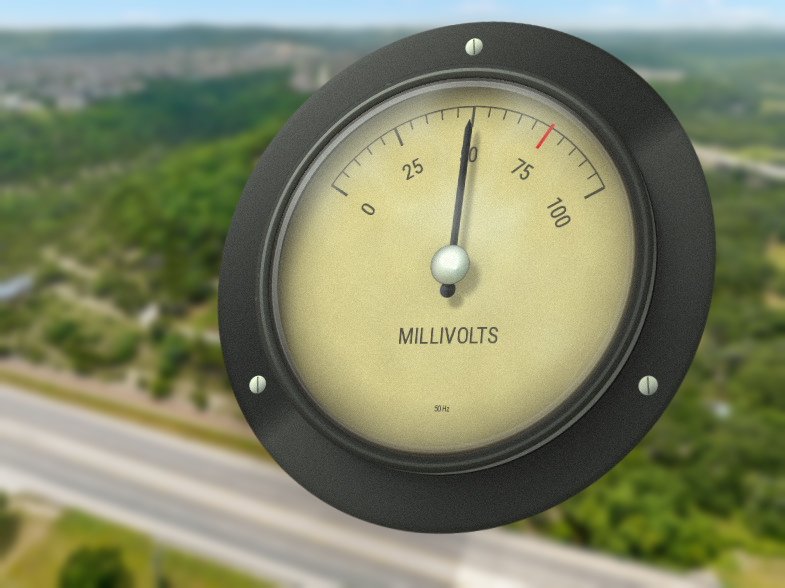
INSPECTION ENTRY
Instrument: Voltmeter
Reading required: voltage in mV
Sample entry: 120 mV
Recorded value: 50 mV
